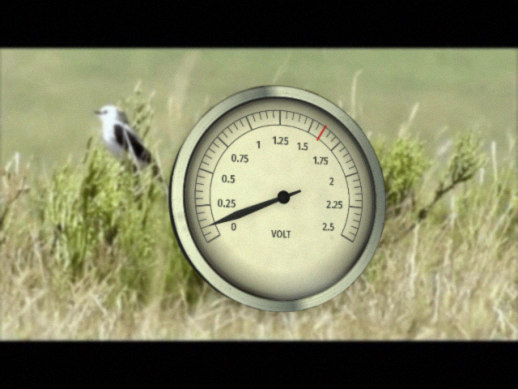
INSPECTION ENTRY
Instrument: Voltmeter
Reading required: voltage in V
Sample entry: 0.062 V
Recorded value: 0.1 V
